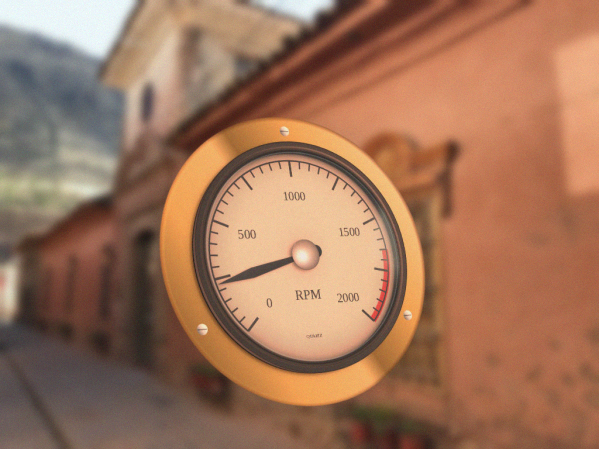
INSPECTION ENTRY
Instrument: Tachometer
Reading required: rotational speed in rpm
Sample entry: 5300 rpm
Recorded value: 225 rpm
